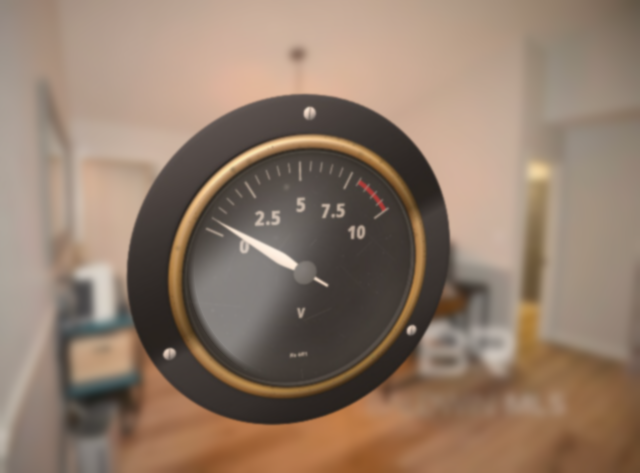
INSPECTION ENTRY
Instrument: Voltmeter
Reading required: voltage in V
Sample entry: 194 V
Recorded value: 0.5 V
